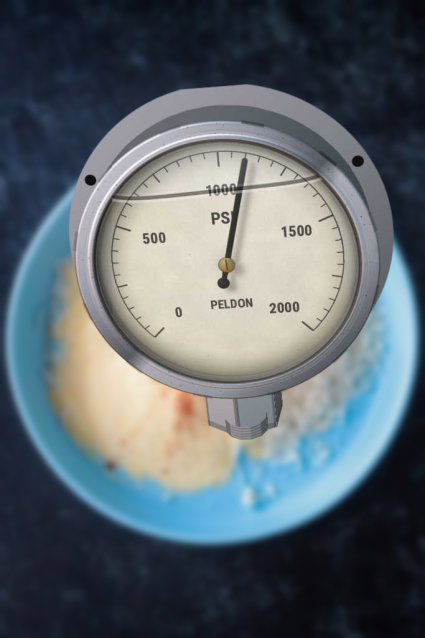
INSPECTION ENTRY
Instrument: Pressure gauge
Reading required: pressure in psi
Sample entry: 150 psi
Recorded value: 1100 psi
